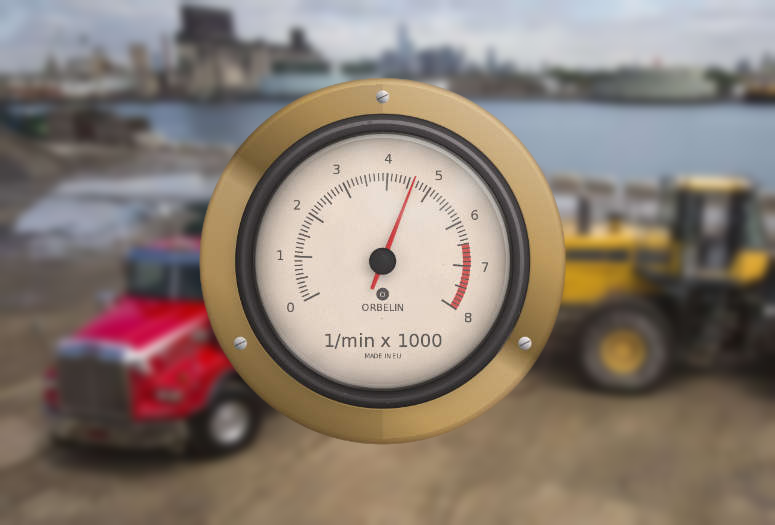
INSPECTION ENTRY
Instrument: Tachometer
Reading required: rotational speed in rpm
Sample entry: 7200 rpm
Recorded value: 4600 rpm
